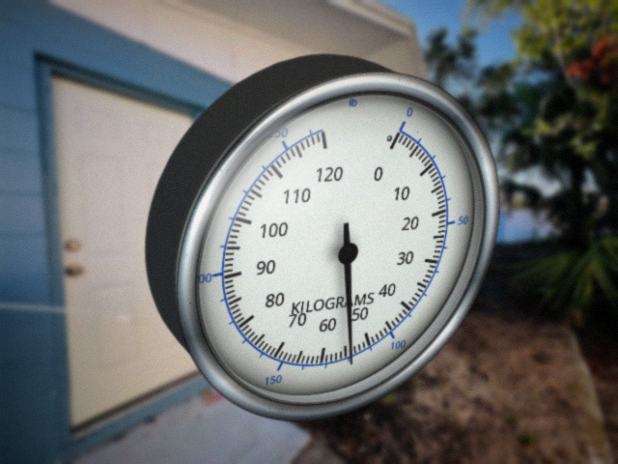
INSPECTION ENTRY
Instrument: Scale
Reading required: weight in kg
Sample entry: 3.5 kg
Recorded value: 55 kg
